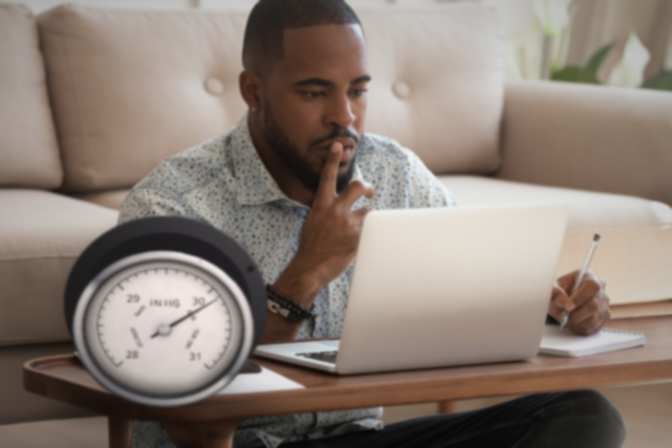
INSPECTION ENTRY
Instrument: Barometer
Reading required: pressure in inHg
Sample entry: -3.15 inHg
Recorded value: 30.1 inHg
